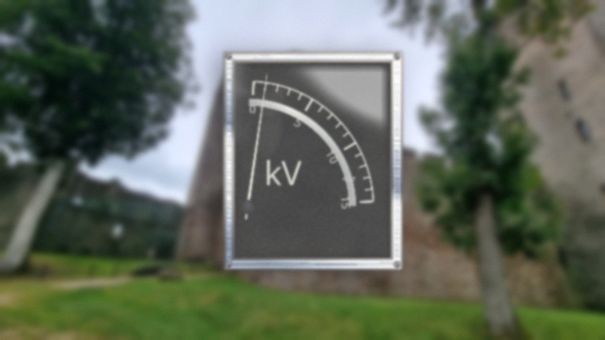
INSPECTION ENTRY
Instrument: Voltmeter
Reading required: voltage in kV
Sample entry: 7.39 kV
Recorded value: 1 kV
